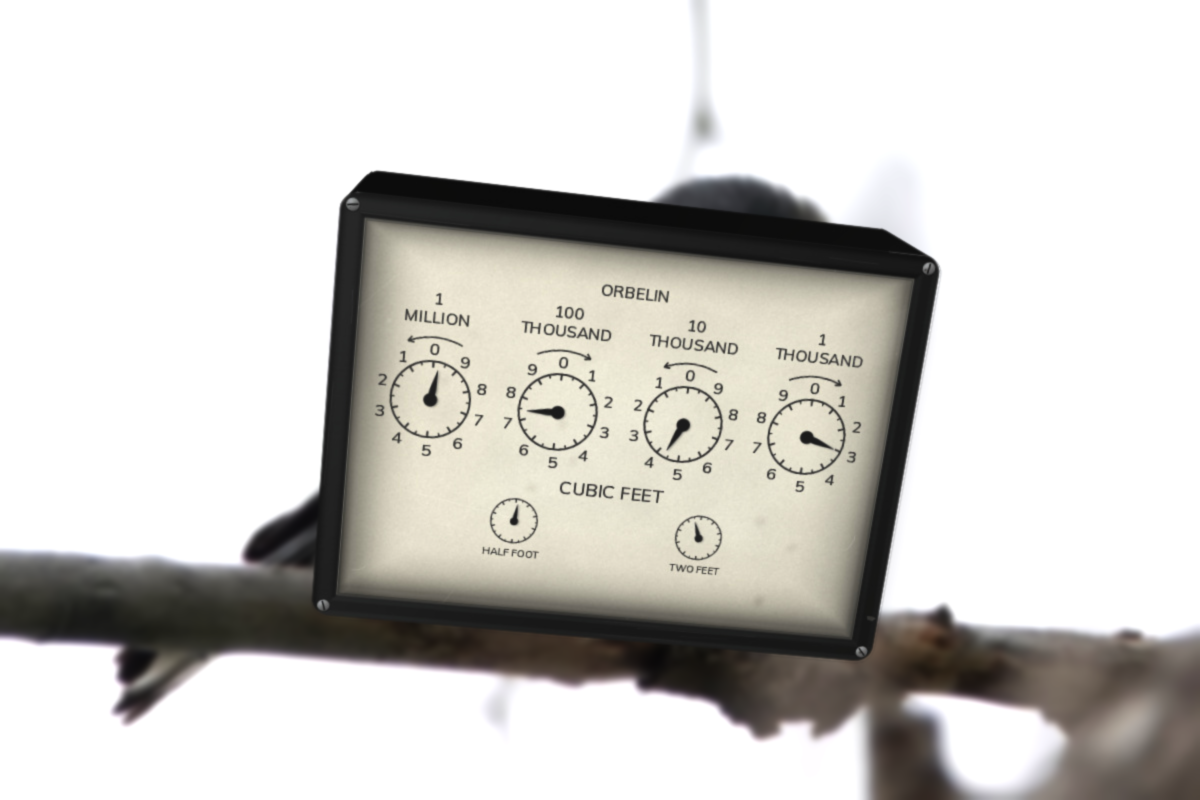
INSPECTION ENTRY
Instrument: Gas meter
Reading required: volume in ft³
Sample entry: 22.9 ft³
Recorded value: 974300 ft³
